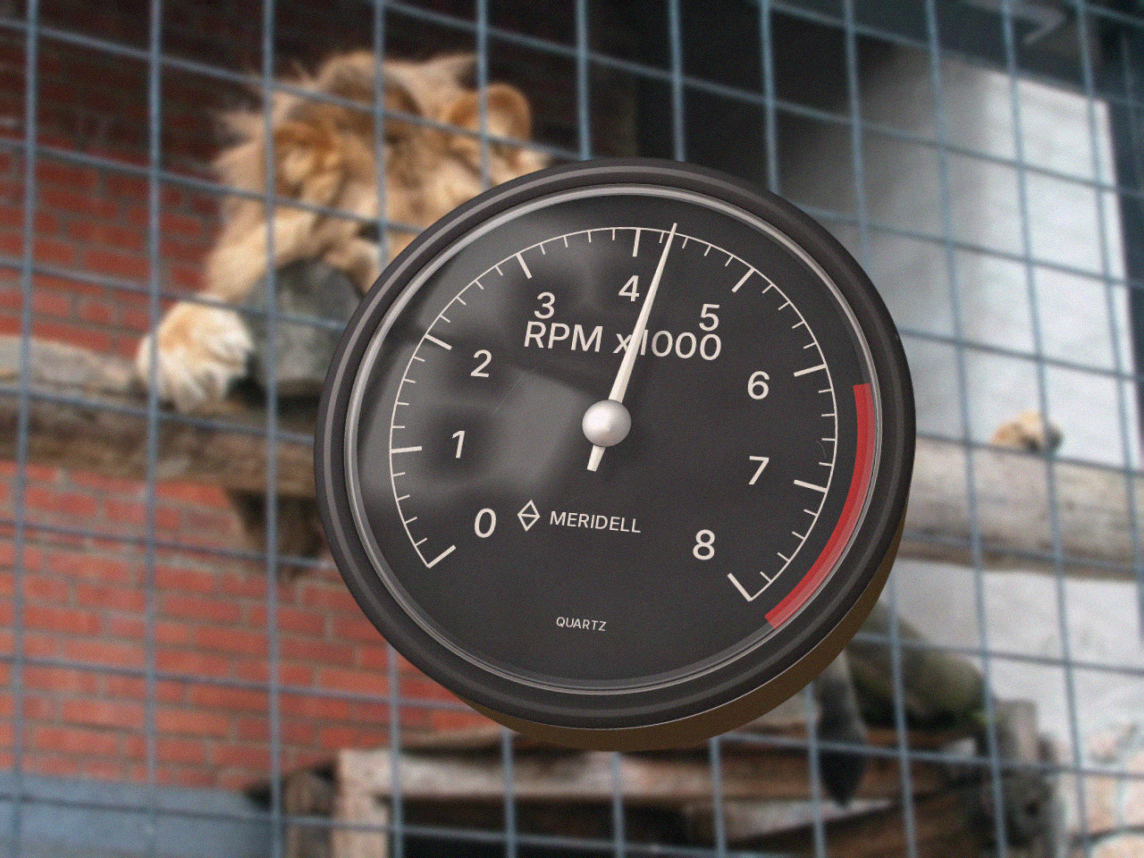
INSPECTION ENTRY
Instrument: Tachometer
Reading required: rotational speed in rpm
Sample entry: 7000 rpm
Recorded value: 4300 rpm
